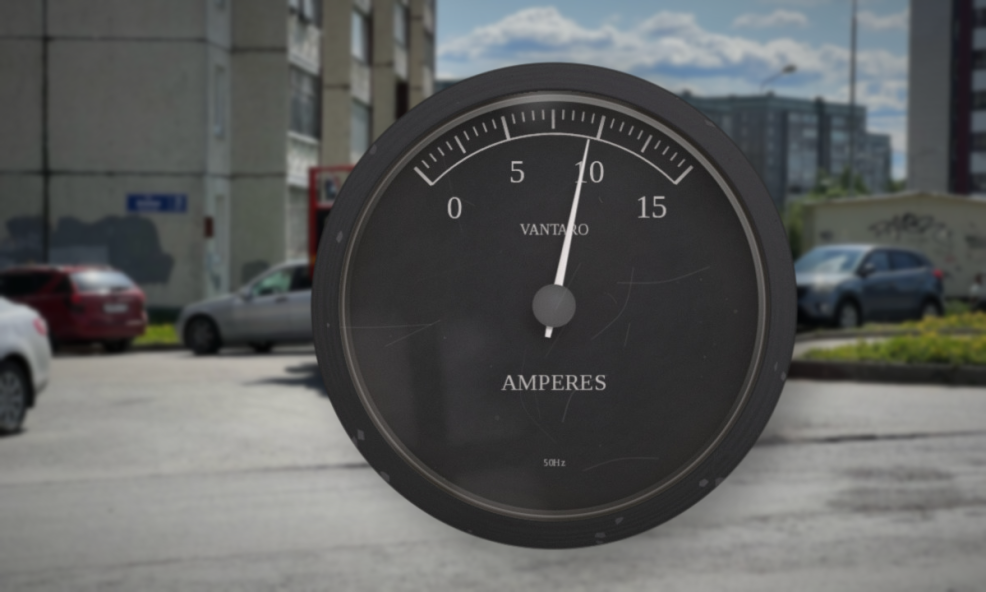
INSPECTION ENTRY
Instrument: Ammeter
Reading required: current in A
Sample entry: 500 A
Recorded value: 9.5 A
